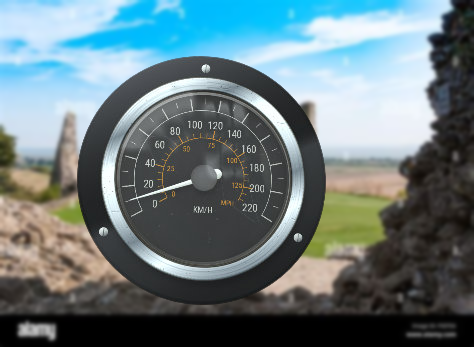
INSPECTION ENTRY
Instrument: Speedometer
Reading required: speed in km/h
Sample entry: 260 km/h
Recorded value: 10 km/h
